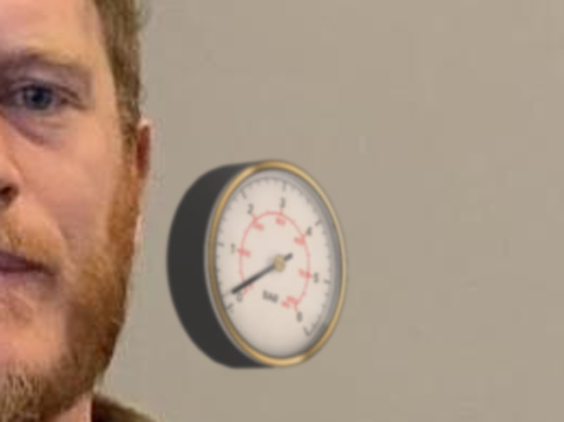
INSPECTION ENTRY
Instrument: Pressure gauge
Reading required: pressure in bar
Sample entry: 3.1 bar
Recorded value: 0.2 bar
